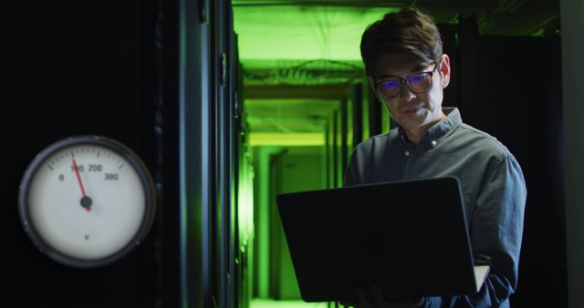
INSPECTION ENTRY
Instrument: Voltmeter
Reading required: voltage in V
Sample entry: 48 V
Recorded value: 100 V
